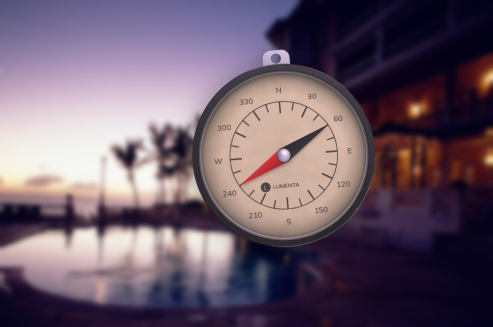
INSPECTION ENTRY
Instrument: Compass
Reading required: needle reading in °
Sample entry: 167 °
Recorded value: 240 °
